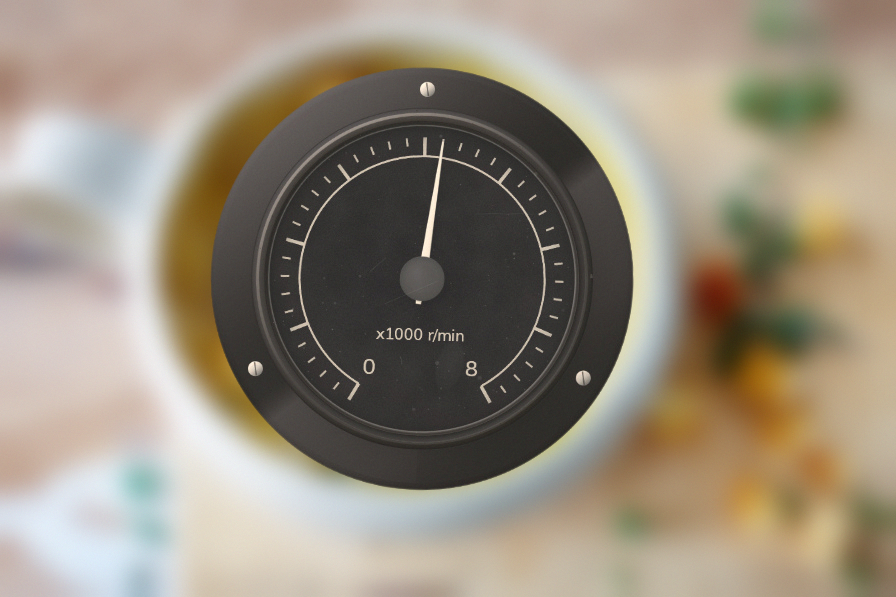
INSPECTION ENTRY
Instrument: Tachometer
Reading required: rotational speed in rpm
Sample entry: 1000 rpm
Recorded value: 4200 rpm
